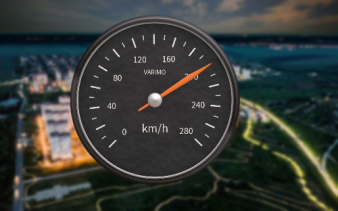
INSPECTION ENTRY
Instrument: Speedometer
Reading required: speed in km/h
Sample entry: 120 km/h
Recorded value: 200 km/h
